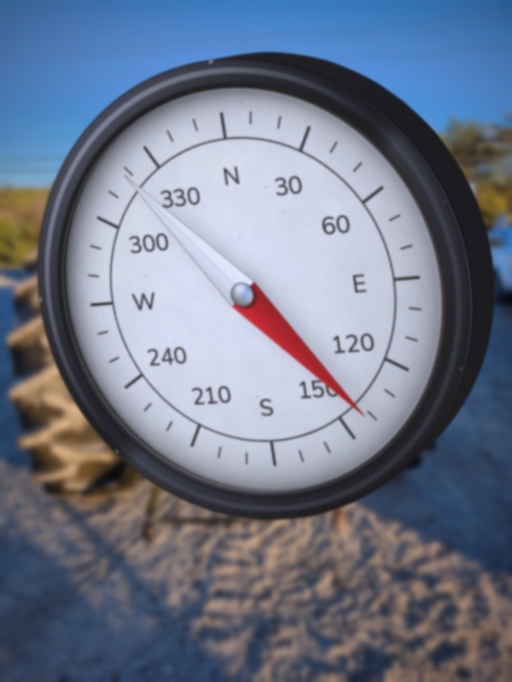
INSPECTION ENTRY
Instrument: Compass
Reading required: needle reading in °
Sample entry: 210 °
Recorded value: 140 °
